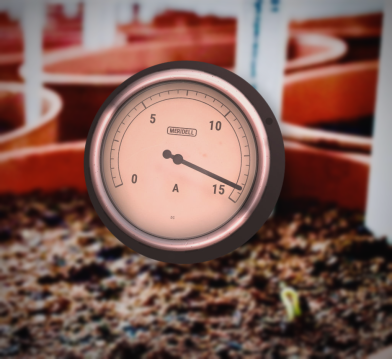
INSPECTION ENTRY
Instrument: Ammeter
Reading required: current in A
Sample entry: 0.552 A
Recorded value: 14.25 A
